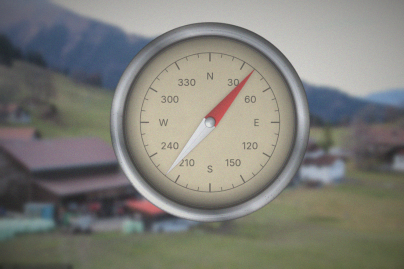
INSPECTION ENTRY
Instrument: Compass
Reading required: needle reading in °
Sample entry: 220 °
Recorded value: 40 °
